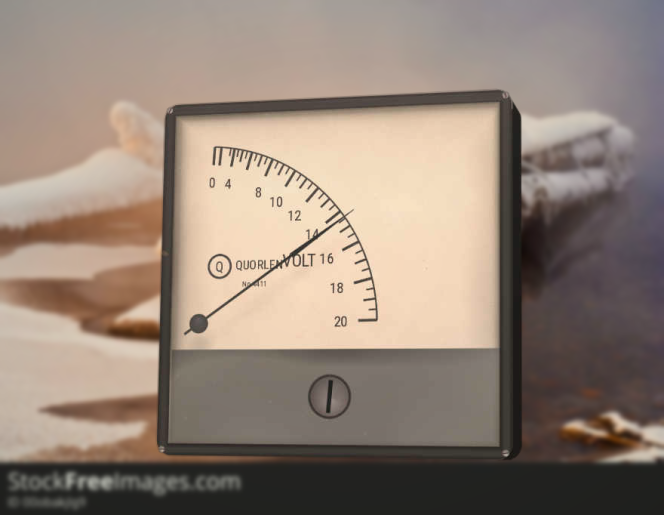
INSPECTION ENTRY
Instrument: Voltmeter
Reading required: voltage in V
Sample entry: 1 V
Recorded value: 14.5 V
